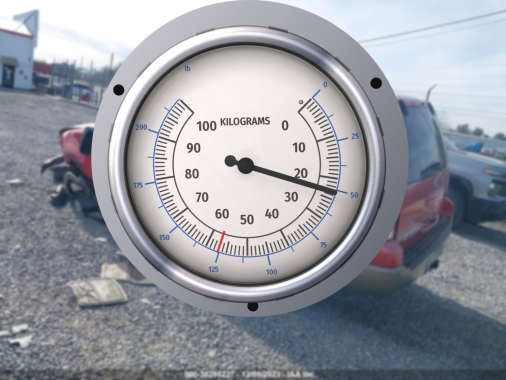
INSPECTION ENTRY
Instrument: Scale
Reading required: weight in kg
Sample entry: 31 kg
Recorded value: 23 kg
